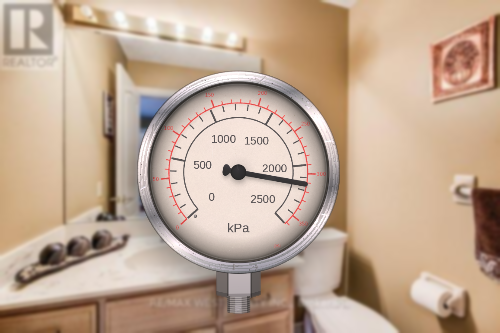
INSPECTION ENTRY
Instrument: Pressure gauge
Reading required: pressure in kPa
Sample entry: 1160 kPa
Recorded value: 2150 kPa
